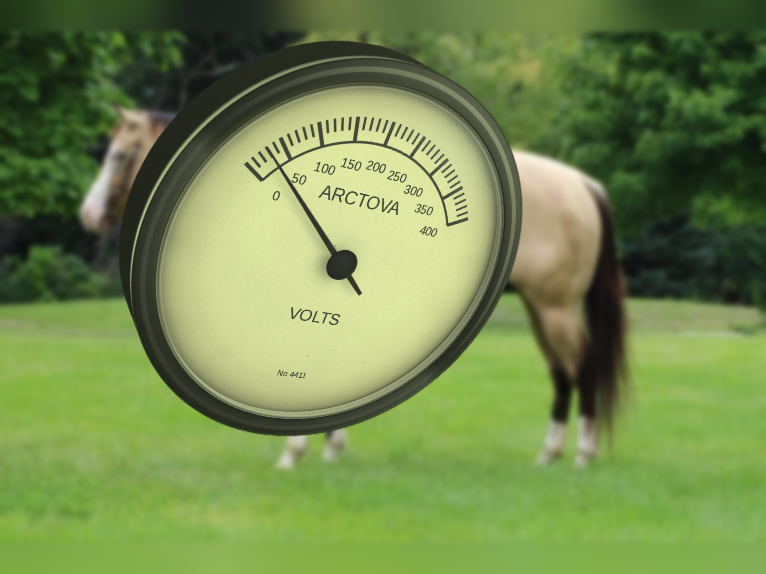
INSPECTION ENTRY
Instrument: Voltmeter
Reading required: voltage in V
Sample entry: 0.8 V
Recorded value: 30 V
